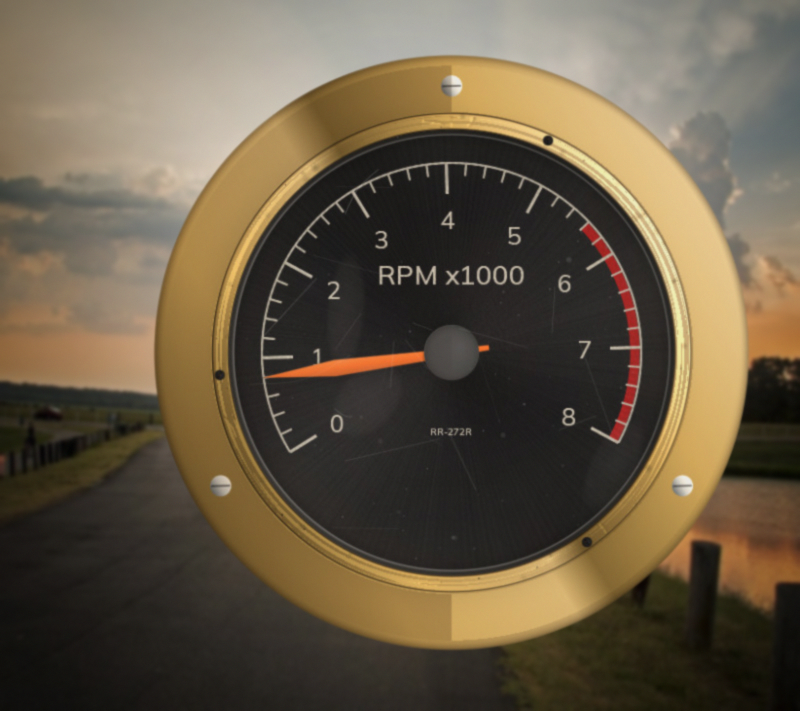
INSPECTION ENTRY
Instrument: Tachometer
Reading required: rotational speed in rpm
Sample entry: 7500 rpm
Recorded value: 800 rpm
